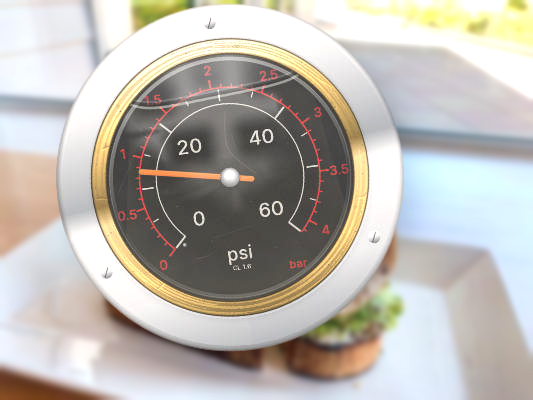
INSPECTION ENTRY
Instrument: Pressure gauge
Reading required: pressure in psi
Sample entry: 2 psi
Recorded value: 12.5 psi
